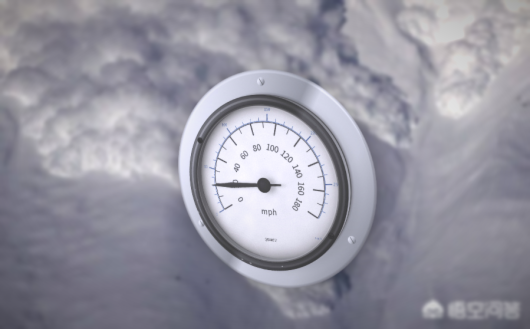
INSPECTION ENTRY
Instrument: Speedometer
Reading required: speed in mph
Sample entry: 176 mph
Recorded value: 20 mph
